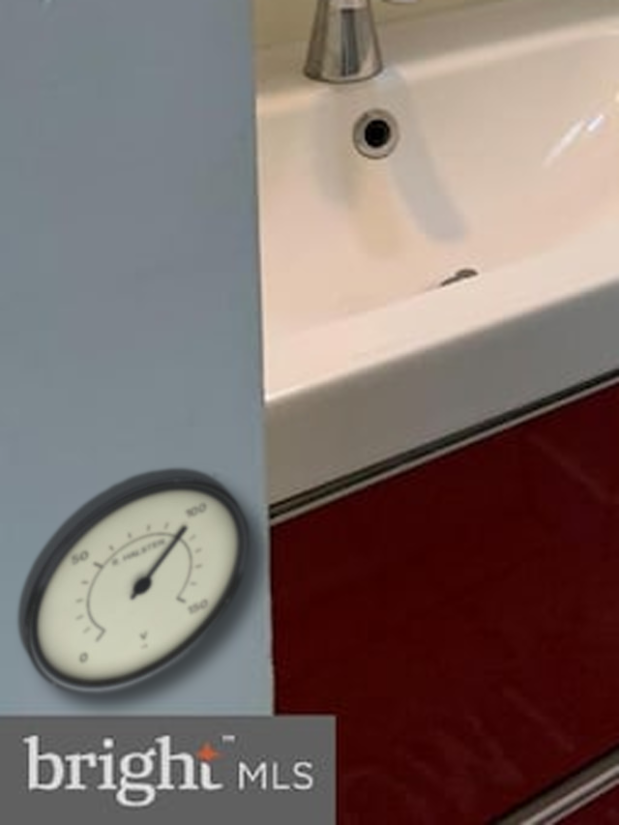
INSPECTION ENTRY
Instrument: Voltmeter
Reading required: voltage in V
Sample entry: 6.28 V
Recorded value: 100 V
